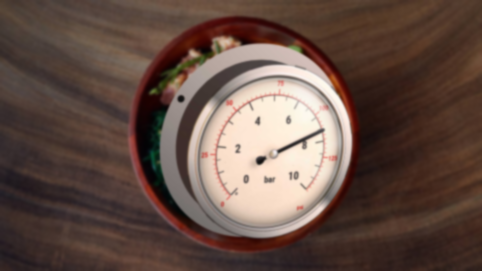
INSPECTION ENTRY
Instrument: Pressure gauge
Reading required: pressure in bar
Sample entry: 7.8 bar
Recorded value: 7.5 bar
